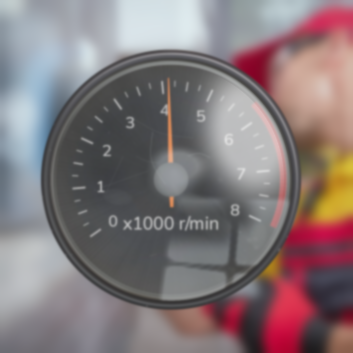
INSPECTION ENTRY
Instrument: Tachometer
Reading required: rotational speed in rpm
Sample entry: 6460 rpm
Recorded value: 4125 rpm
